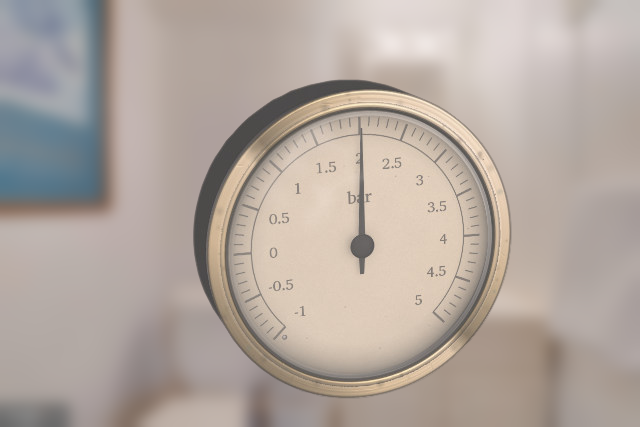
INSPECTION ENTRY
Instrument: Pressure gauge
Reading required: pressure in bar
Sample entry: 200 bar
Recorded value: 2 bar
